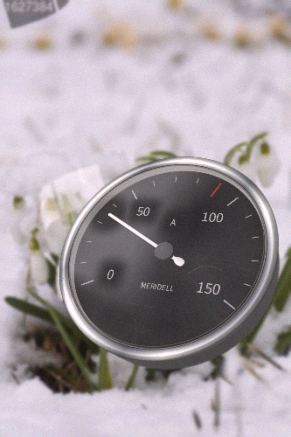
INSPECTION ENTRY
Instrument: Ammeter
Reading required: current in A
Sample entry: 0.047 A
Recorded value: 35 A
